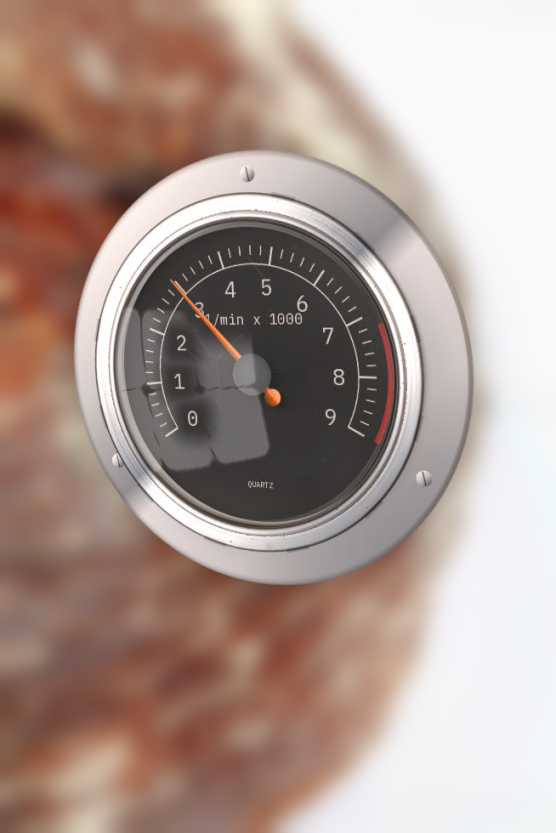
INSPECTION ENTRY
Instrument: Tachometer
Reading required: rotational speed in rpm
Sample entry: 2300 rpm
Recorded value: 3000 rpm
